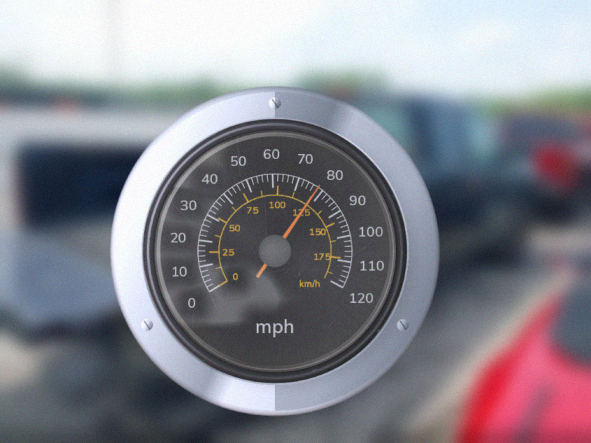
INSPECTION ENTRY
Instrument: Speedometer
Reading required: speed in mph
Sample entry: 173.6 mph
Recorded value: 78 mph
